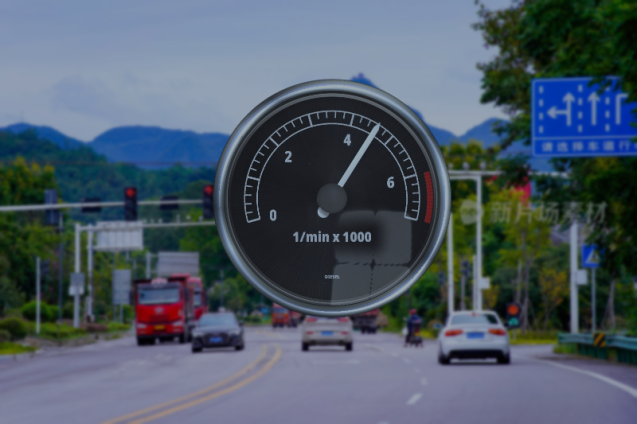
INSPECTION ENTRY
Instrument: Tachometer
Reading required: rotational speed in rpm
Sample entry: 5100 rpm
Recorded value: 4600 rpm
